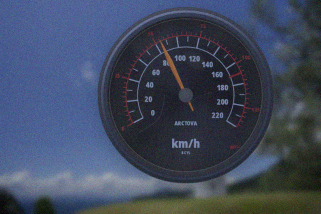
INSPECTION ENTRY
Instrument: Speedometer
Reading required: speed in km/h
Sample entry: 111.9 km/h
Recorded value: 85 km/h
